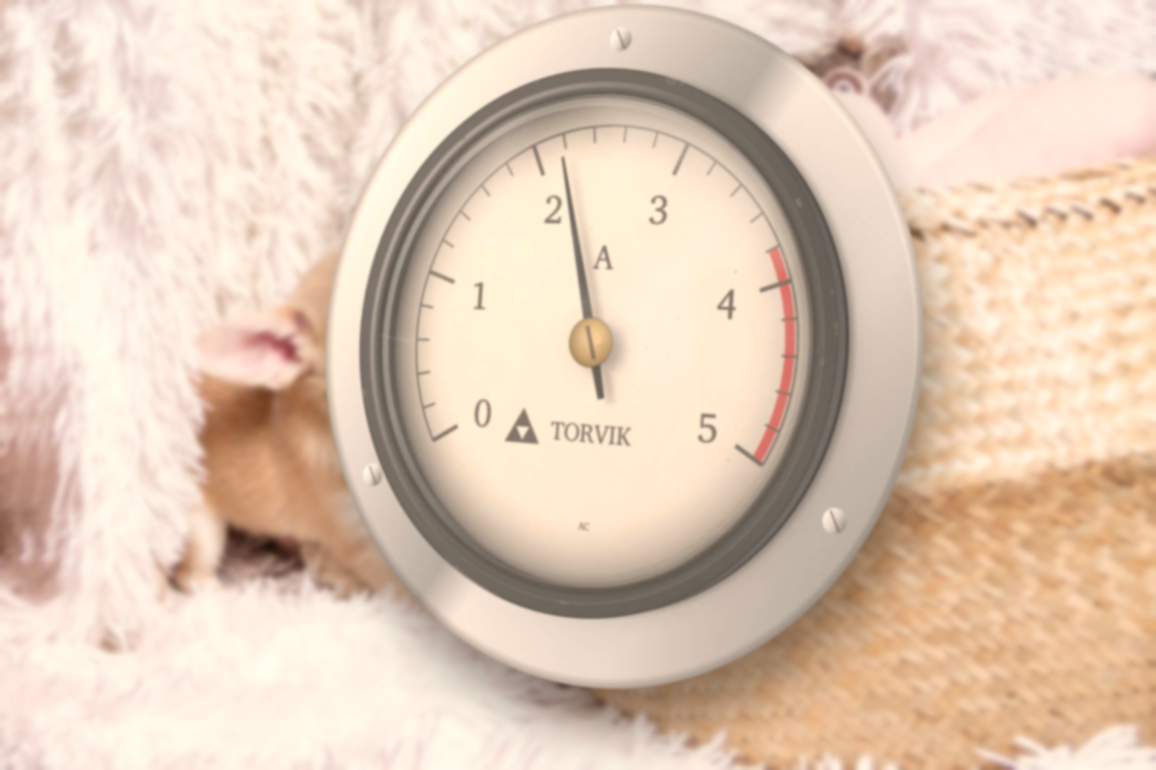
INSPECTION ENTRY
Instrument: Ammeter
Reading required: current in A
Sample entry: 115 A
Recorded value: 2.2 A
